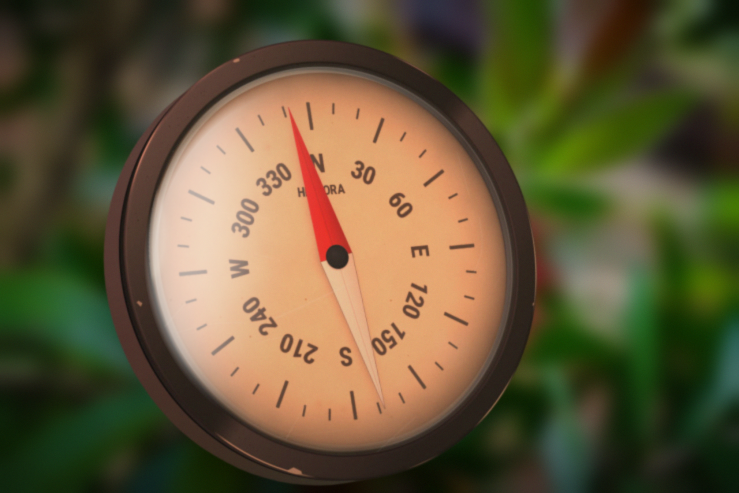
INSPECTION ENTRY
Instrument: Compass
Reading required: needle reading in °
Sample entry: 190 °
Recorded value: 350 °
